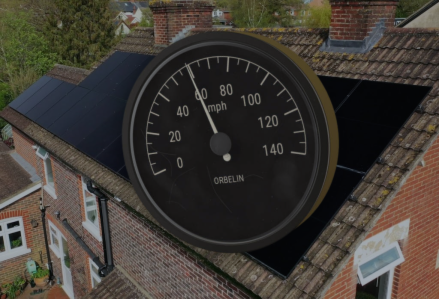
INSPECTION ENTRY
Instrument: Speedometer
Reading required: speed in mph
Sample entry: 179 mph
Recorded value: 60 mph
